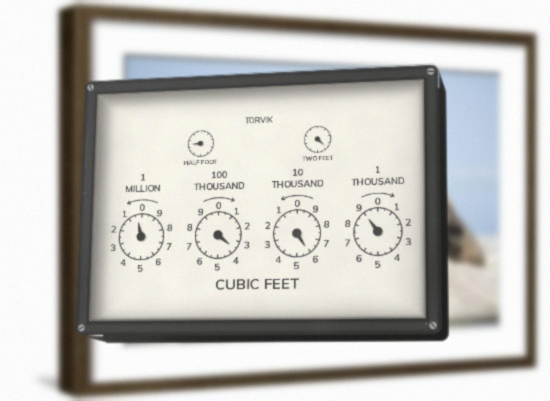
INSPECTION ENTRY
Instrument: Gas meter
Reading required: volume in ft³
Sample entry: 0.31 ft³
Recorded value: 35900 ft³
